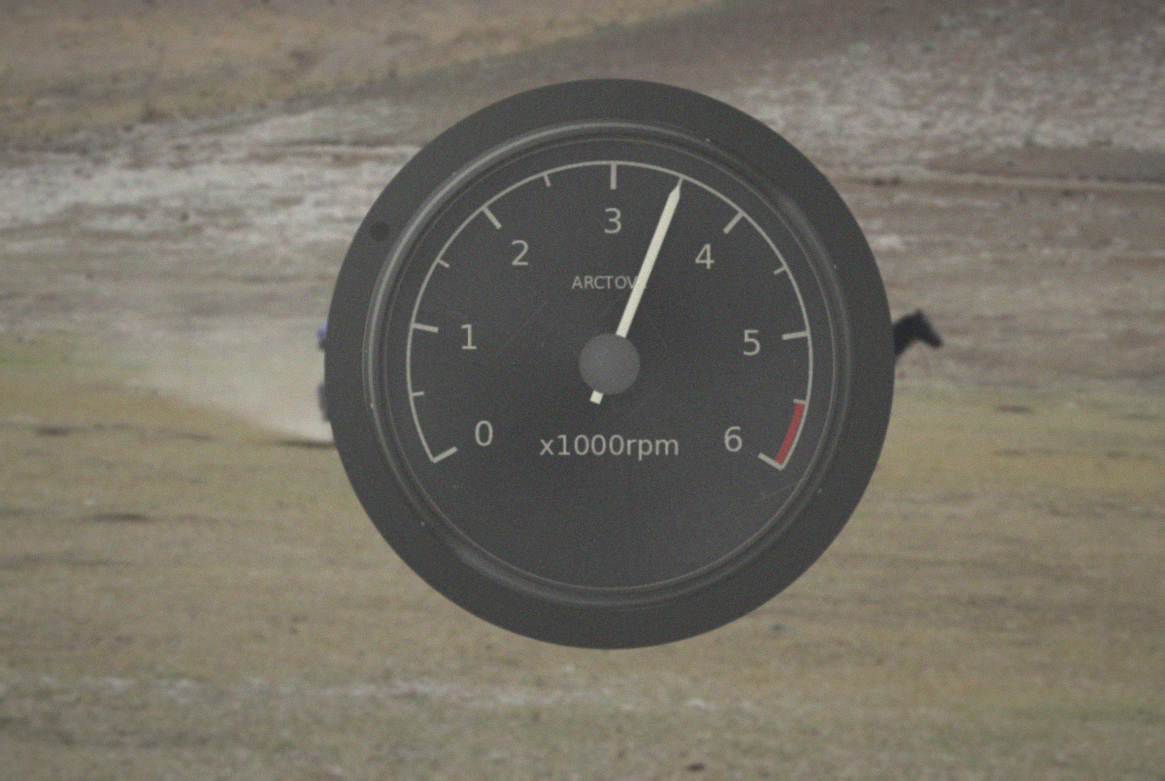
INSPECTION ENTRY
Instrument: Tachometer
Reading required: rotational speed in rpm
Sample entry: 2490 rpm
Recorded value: 3500 rpm
